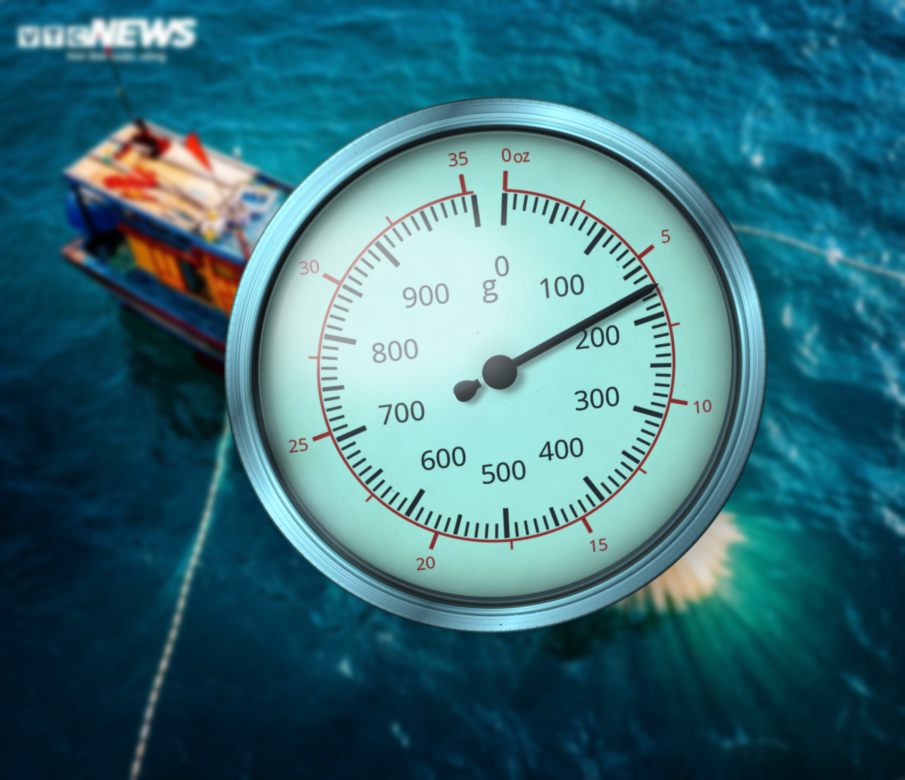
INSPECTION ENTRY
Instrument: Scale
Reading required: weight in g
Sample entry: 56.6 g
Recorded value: 170 g
